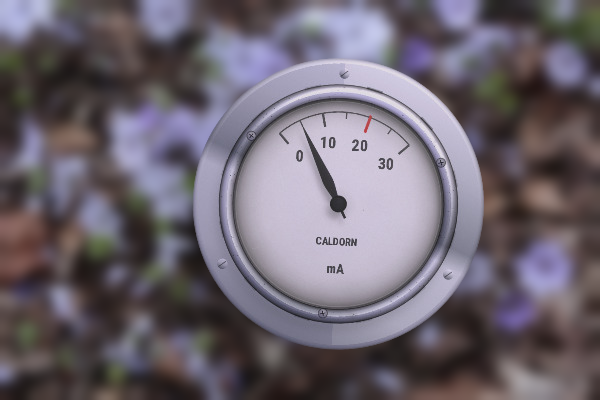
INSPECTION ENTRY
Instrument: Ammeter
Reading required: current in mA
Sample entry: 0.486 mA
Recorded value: 5 mA
